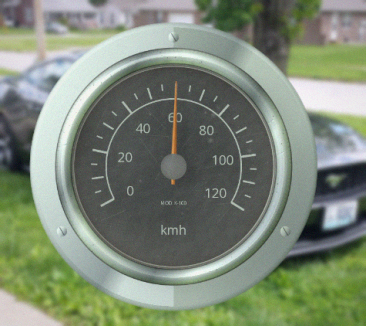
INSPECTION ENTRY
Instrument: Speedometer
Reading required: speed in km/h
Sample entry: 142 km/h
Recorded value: 60 km/h
